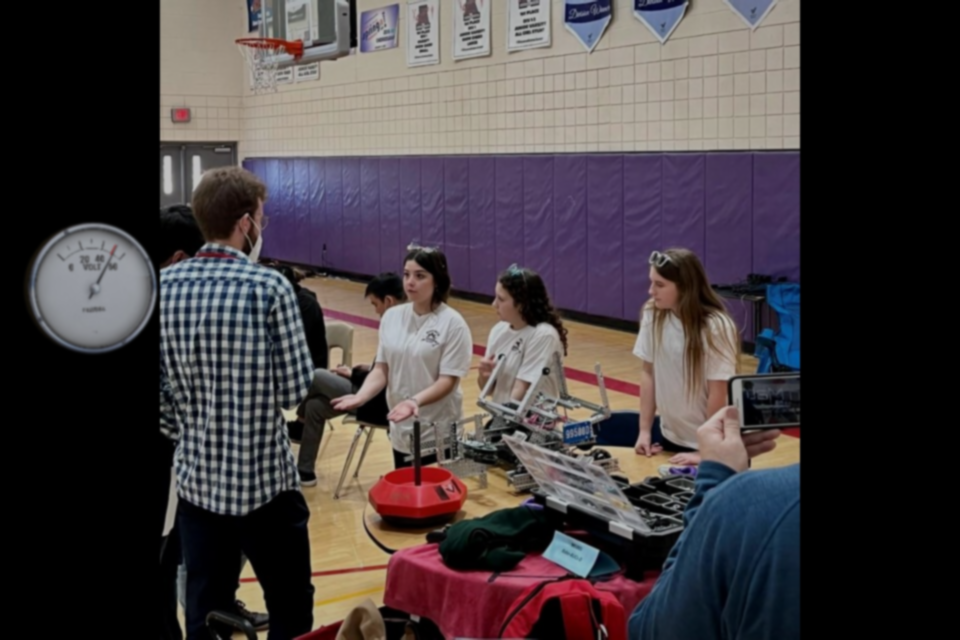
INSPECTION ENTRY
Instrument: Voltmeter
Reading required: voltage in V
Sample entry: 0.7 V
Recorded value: 50 V
